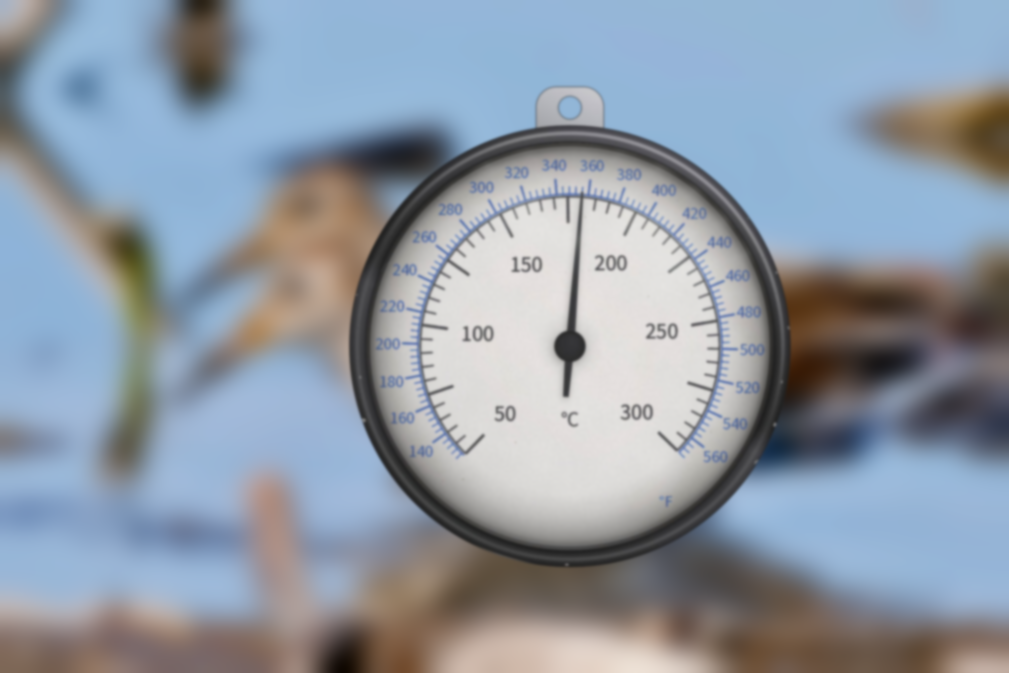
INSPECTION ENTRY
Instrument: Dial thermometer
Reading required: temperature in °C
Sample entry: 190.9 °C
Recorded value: 180 °C
